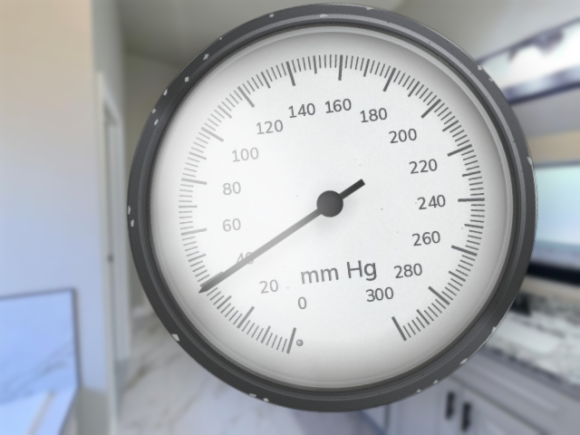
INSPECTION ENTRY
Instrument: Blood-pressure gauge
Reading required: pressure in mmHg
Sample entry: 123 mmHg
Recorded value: 38 mmHg
